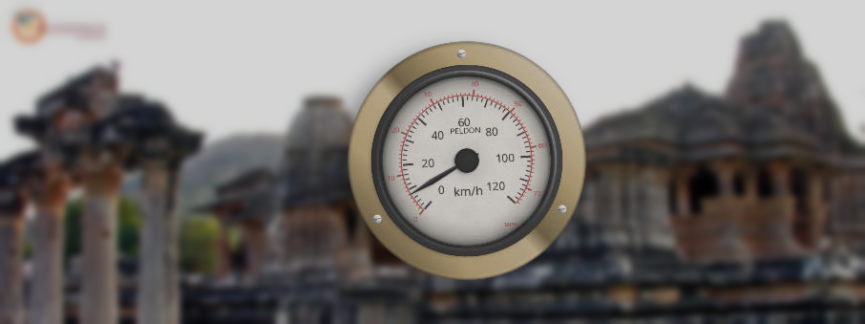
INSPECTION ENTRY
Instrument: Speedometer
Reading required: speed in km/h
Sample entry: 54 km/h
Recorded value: 8 km/h
